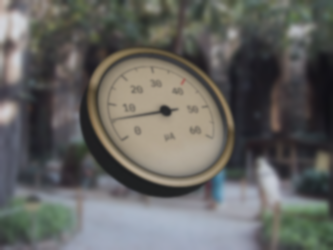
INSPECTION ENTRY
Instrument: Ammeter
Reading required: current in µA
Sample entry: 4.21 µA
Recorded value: 5 µA
